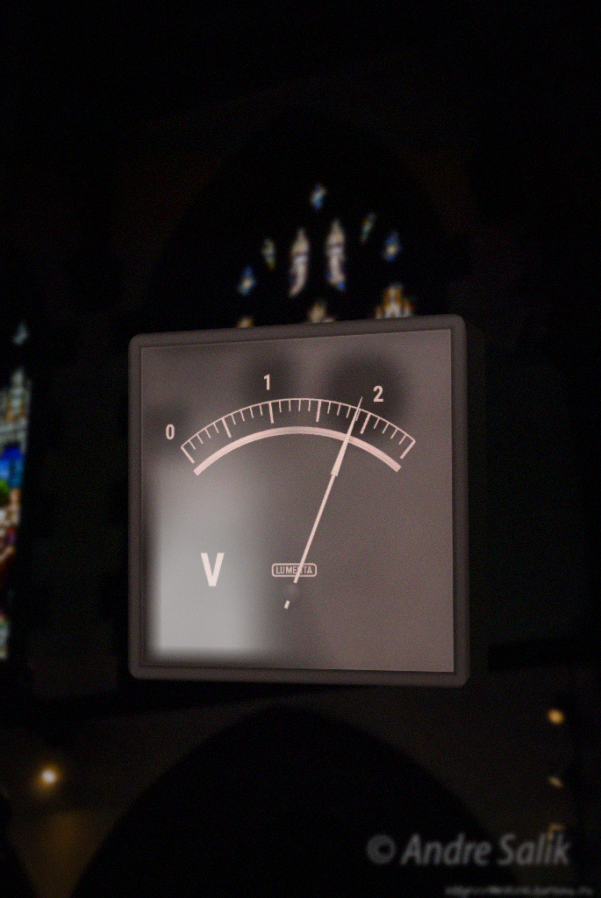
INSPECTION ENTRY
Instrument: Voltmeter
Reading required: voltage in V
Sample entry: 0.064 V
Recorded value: 1.9 V
